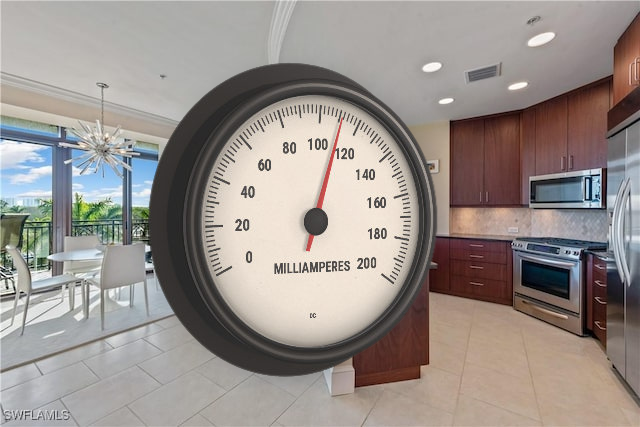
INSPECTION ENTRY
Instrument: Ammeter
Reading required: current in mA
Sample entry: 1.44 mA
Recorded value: 110 mA
